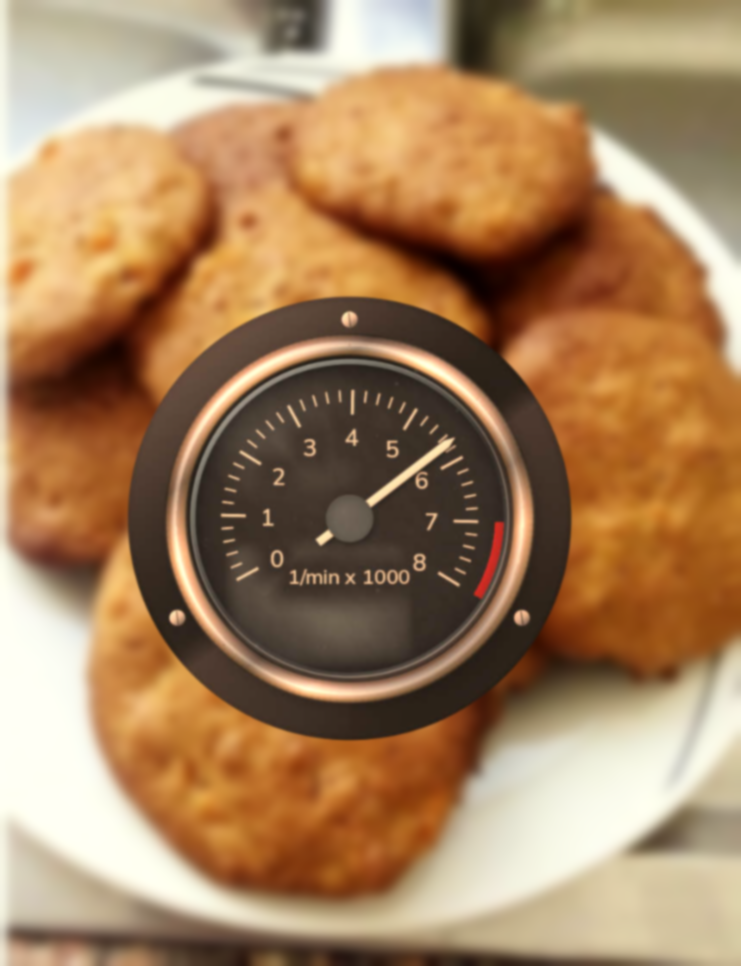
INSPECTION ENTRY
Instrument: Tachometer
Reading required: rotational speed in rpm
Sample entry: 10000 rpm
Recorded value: 5700 rpm
